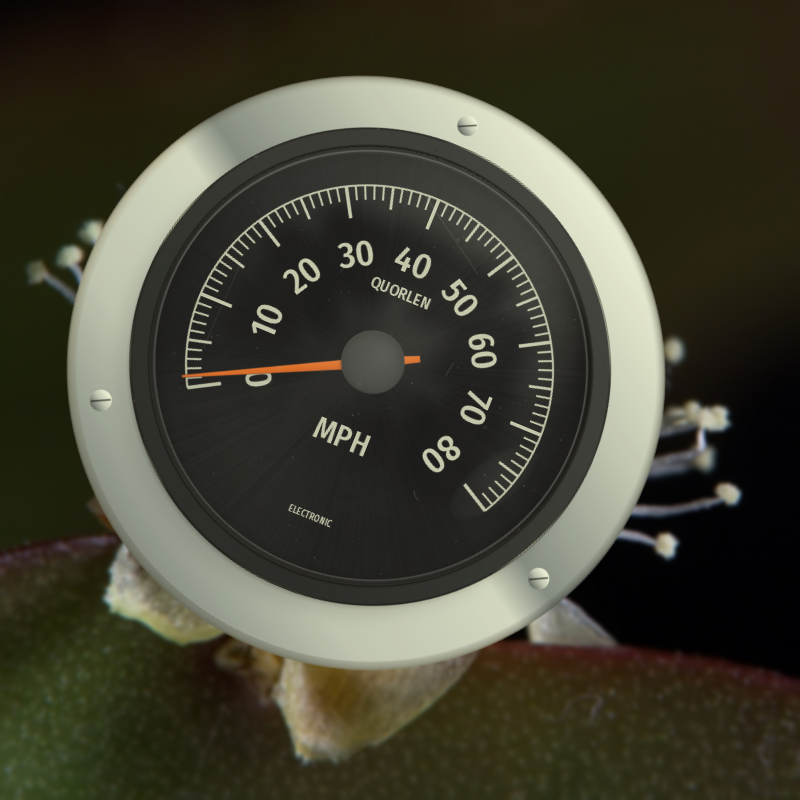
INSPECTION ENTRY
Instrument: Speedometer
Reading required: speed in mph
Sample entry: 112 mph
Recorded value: 1 mph
